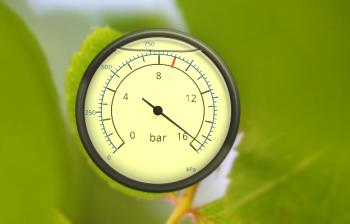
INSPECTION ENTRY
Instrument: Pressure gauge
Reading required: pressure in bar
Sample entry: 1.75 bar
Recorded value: 15.5 bar
